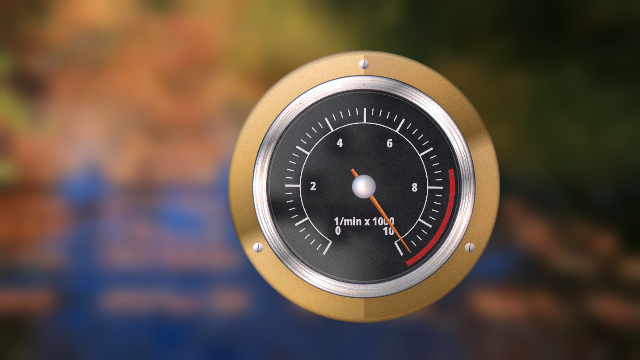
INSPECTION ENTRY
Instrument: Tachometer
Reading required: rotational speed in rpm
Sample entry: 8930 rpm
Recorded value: 9800 rpm
